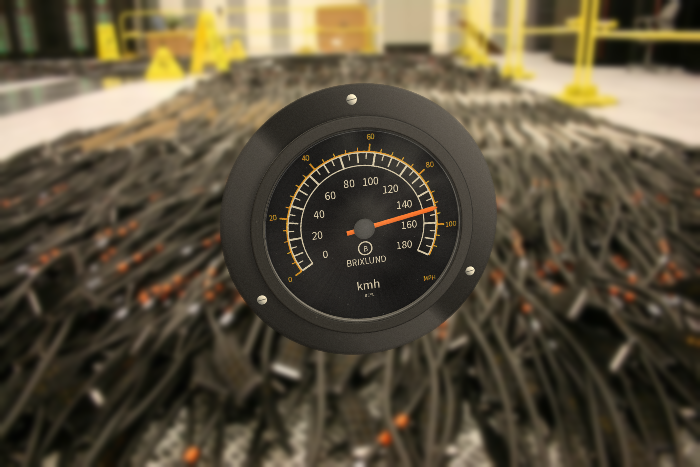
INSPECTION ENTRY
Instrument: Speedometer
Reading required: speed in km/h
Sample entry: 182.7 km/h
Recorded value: 150 km/h
